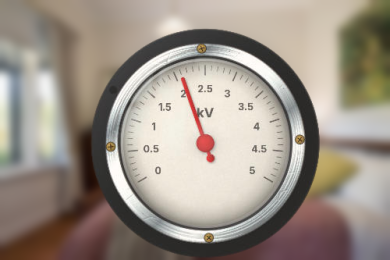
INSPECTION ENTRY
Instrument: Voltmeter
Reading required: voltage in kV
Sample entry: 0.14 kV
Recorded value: 2.1 kV
